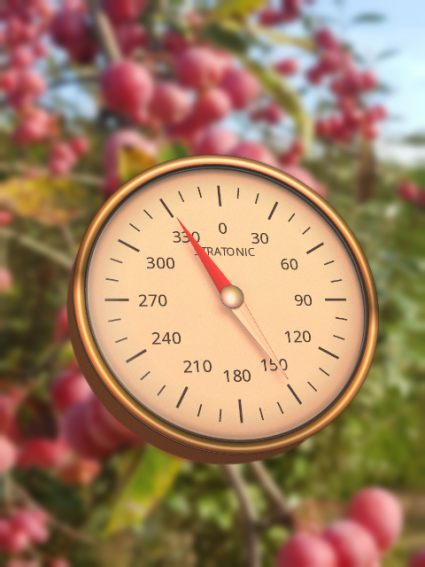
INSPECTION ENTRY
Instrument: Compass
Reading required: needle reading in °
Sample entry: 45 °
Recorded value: 330 °
